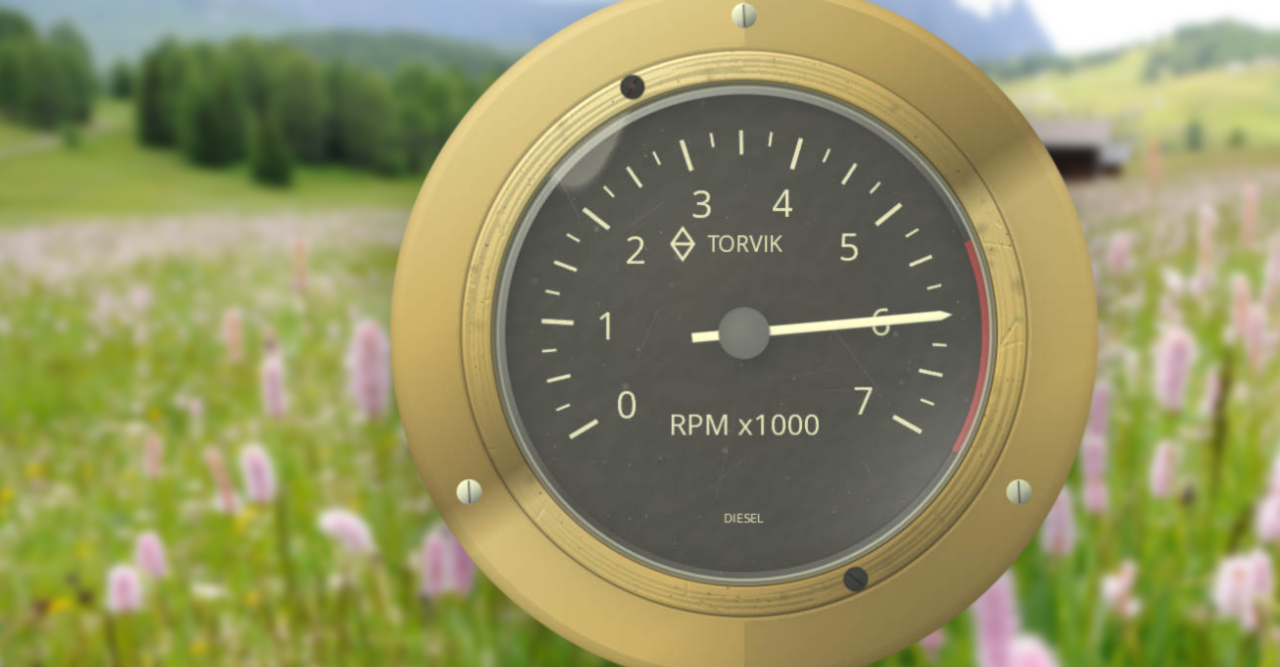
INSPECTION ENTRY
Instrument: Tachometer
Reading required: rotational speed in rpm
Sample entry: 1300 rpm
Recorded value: 6000 rpm
